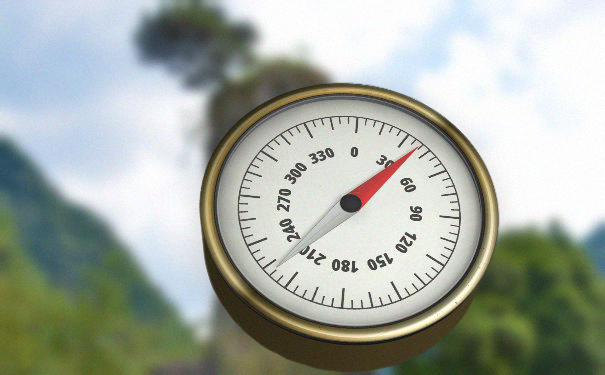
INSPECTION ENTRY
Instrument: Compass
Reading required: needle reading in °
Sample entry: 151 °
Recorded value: 40 °
